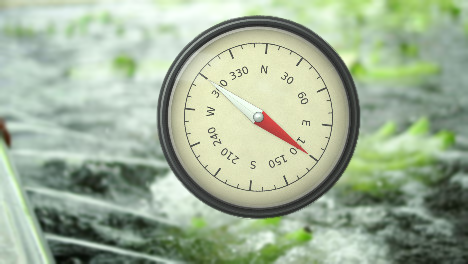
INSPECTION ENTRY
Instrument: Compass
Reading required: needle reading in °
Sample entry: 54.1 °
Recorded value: 120 °
